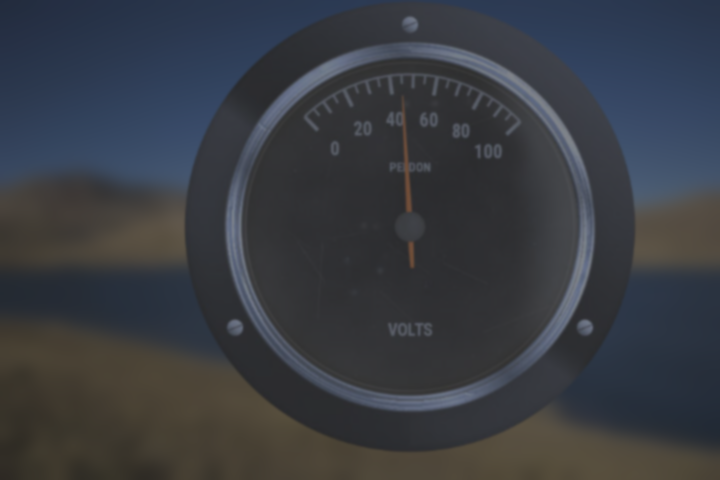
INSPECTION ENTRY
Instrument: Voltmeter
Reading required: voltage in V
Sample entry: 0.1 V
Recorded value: 45 V
